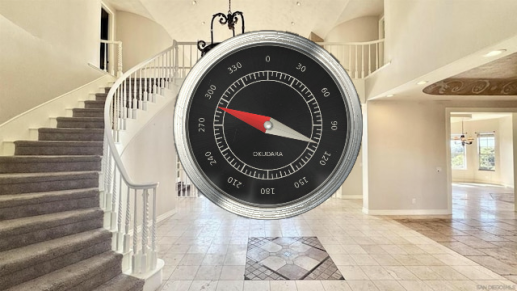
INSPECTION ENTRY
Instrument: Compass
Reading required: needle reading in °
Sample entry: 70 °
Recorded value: 290 °
